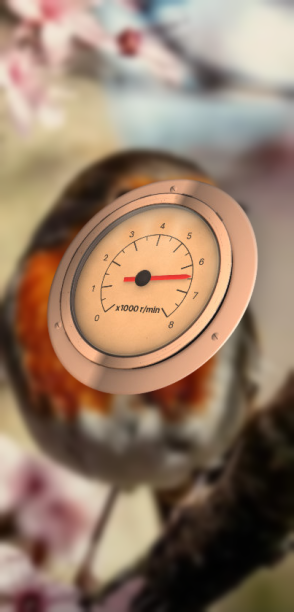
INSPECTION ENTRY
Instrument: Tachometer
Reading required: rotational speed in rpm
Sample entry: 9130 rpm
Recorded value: 6500 rpm
